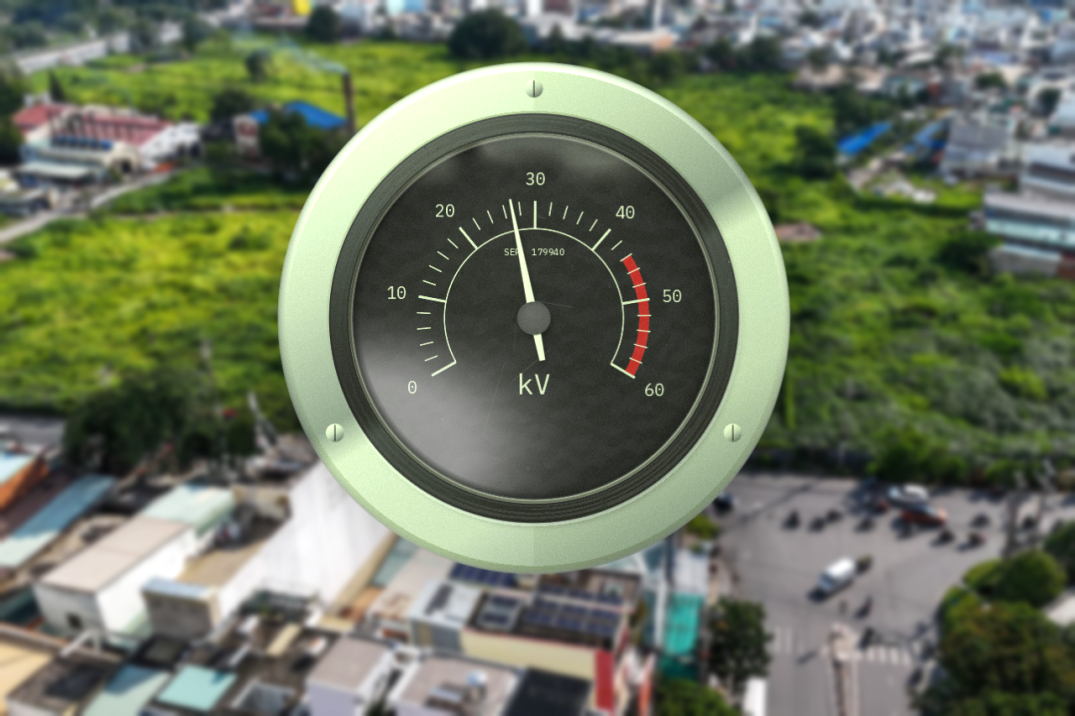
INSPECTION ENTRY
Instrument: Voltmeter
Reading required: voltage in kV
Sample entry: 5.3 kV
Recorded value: 27 kV
